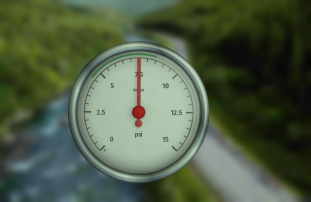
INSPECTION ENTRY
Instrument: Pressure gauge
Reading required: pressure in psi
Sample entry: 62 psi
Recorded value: 7.5 psi
